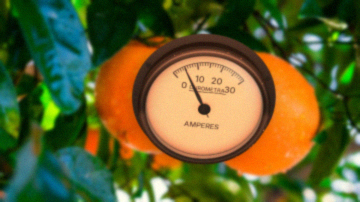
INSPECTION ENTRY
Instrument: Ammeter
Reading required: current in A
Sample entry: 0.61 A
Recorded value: 5 A
